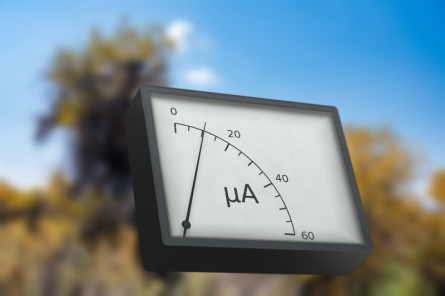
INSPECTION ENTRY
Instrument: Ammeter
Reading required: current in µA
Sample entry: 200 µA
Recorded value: 10 µA
